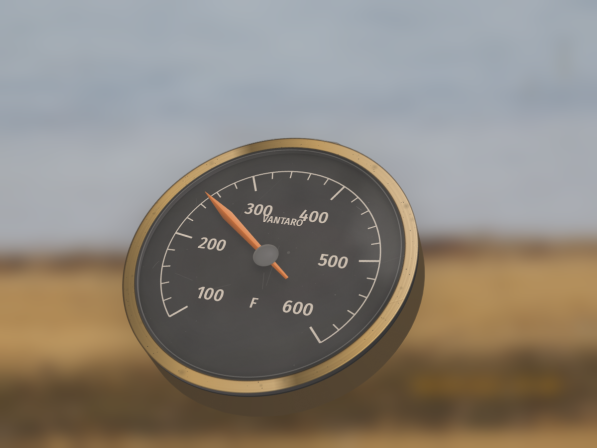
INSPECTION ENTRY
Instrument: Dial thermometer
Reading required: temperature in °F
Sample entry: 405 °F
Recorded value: 250 °F
